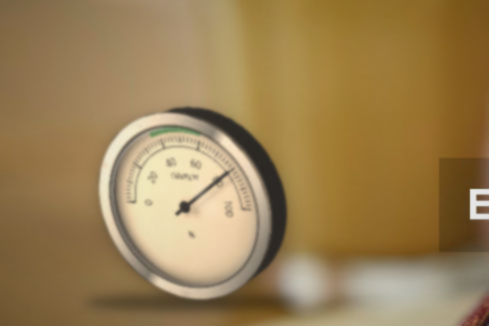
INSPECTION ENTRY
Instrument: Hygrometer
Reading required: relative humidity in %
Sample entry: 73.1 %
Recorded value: 80 %
